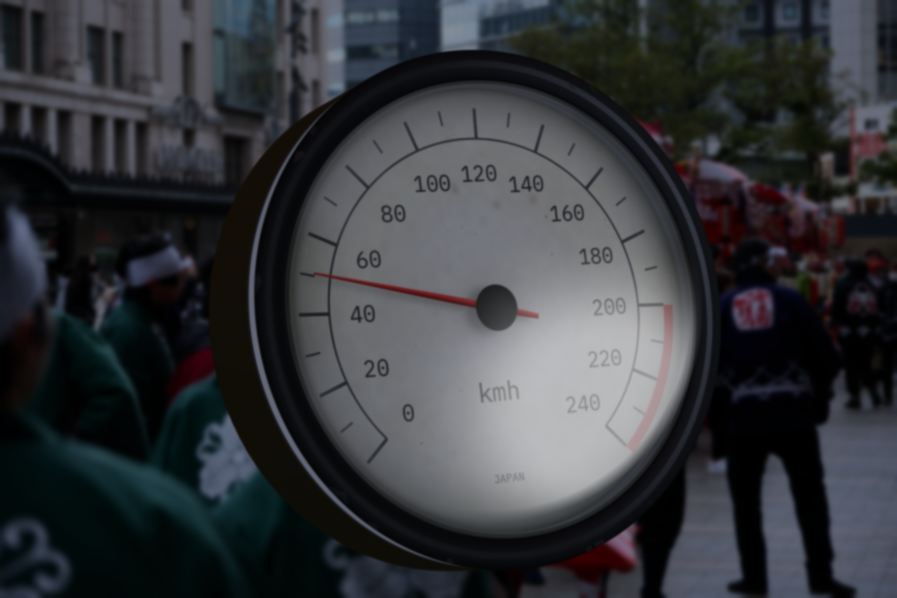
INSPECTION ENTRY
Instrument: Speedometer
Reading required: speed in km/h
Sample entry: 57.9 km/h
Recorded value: 50 km/h
